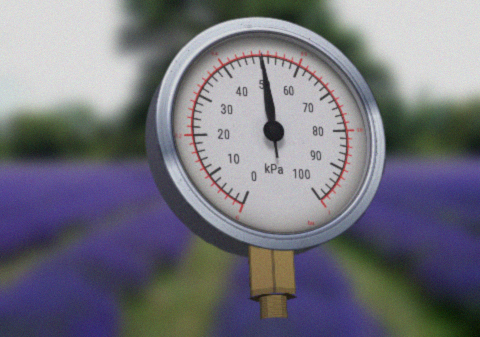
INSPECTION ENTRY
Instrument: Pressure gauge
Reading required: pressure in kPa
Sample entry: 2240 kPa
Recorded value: 50 kPa
